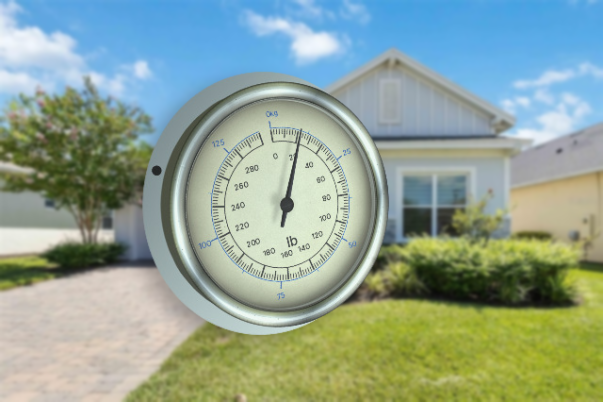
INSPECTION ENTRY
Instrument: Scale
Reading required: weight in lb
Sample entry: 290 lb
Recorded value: 20 lb
